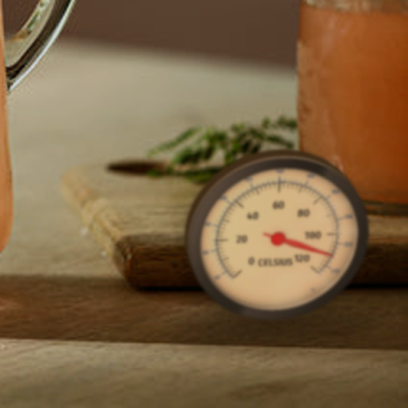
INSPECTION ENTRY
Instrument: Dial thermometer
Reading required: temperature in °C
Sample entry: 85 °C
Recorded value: 110 °C
